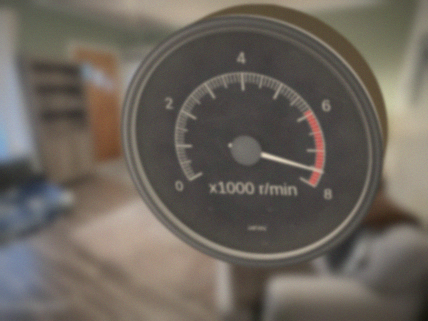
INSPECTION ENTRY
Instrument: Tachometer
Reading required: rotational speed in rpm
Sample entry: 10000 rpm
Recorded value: 7500 rpm
